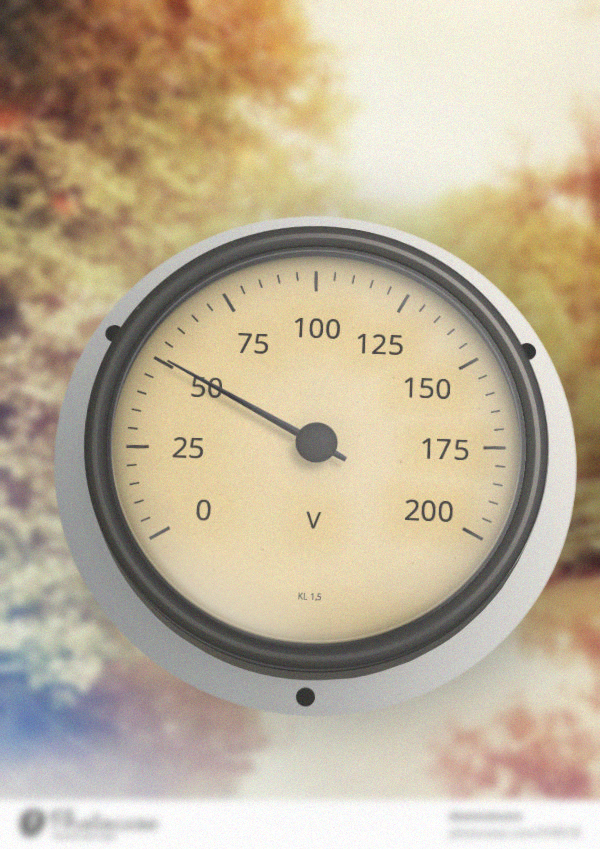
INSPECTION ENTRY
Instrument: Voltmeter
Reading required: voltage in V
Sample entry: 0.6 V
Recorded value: 50 V
